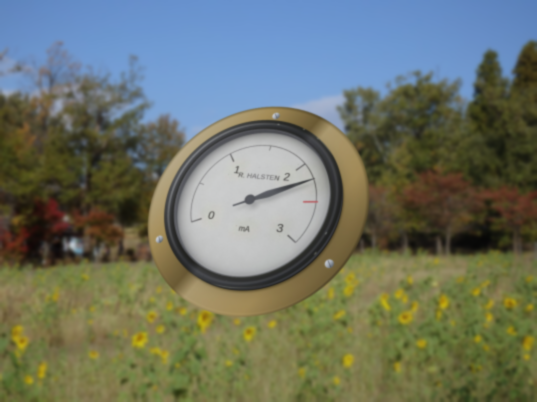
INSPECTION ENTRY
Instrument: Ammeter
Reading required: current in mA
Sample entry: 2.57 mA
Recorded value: 2.25 mA
